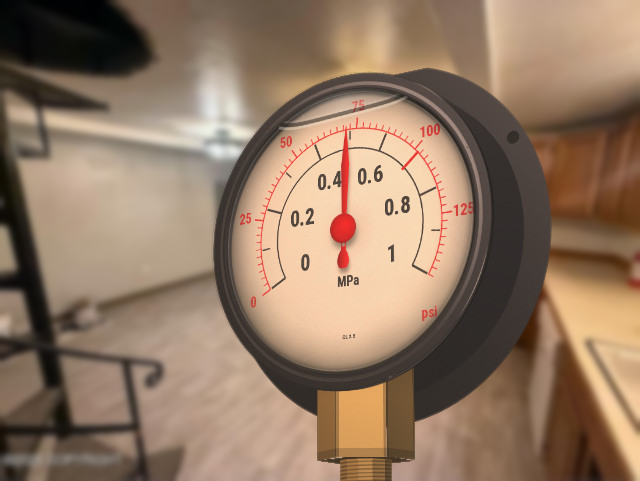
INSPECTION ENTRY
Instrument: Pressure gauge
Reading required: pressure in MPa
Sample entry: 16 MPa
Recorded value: 0.5 MPa
